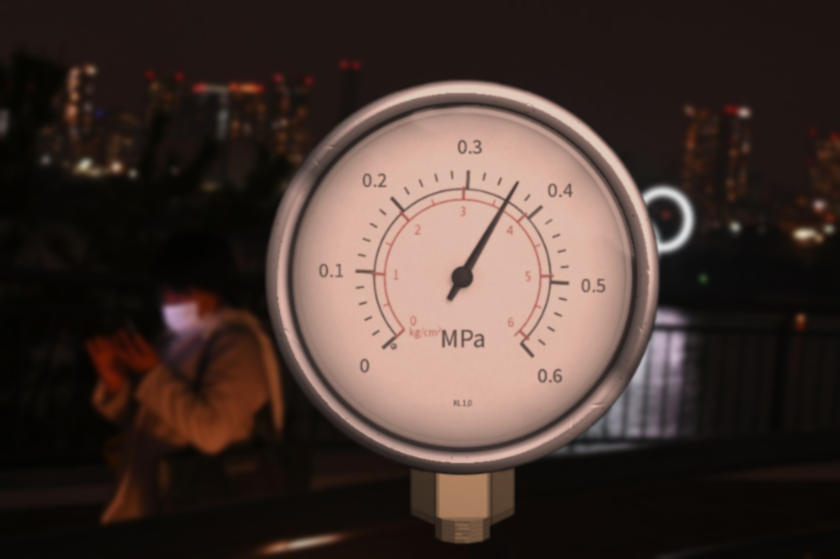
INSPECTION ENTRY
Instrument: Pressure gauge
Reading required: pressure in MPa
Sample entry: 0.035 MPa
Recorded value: 0.36 MPa
